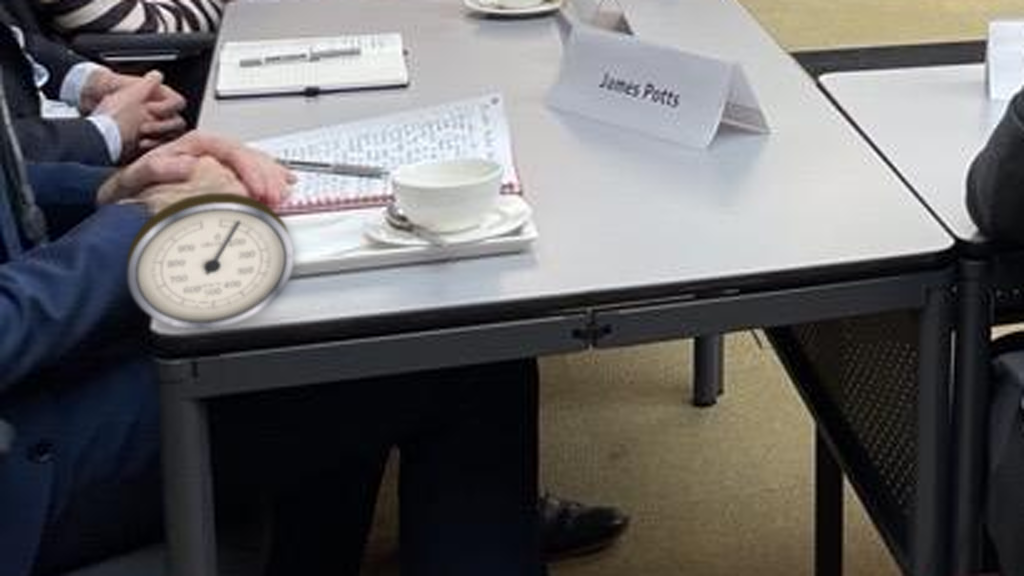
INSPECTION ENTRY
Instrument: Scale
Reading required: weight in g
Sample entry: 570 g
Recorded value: 50 g
